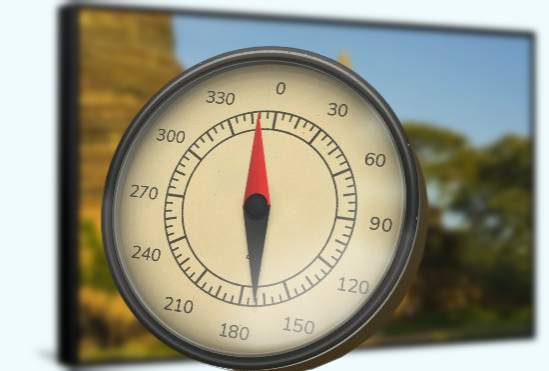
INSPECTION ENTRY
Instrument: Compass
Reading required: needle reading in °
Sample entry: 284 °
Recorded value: 350 °
